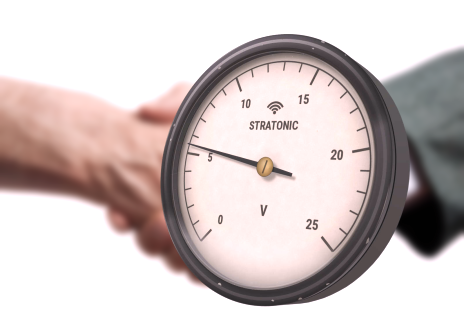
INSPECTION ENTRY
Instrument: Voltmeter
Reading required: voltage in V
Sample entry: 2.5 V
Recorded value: 5.5 V
